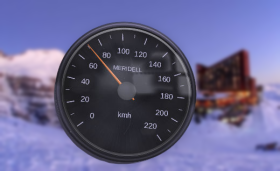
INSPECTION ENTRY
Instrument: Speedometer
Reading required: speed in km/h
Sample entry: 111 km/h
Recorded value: 70 km/h
